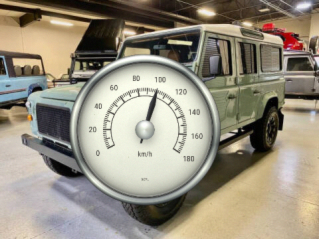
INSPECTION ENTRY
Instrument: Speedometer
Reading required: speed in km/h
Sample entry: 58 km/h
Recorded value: 100 km/h
